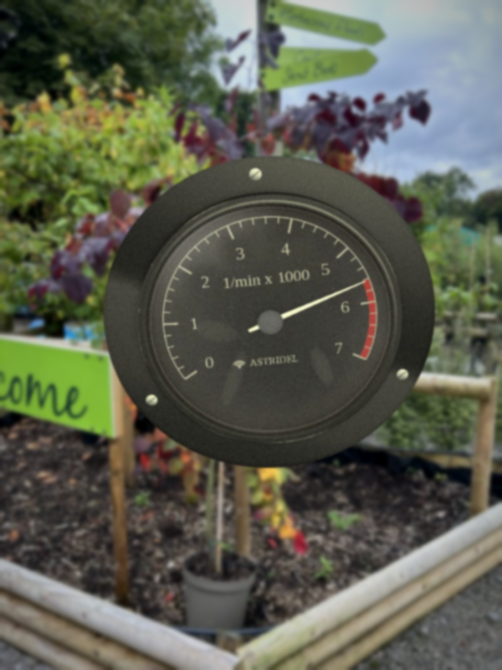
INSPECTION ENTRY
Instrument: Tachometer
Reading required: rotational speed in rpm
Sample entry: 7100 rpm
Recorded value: 5600 rpm
